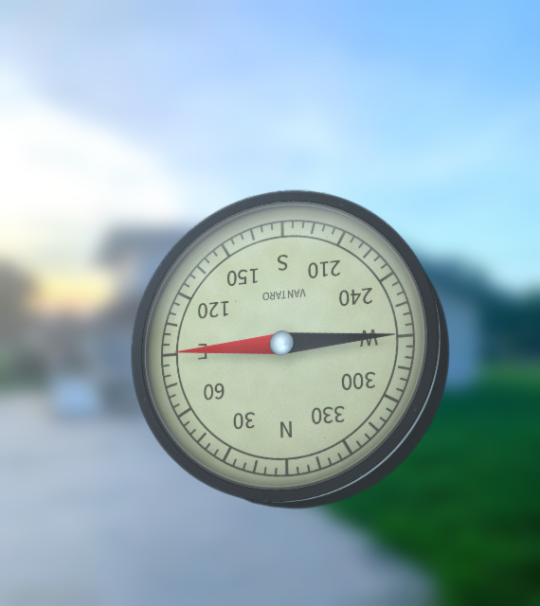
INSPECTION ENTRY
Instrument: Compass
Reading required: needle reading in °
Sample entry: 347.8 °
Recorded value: 90 °
